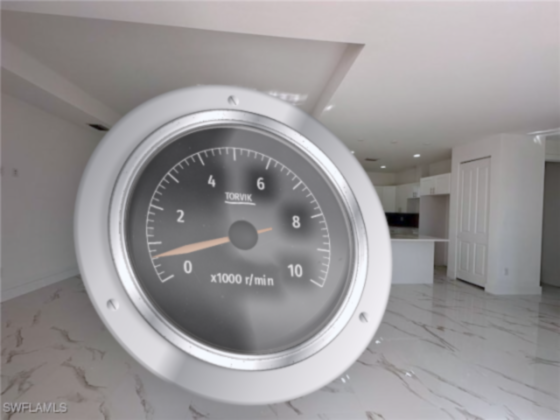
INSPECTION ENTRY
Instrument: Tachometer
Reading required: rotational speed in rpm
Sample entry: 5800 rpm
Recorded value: 600 rpm
